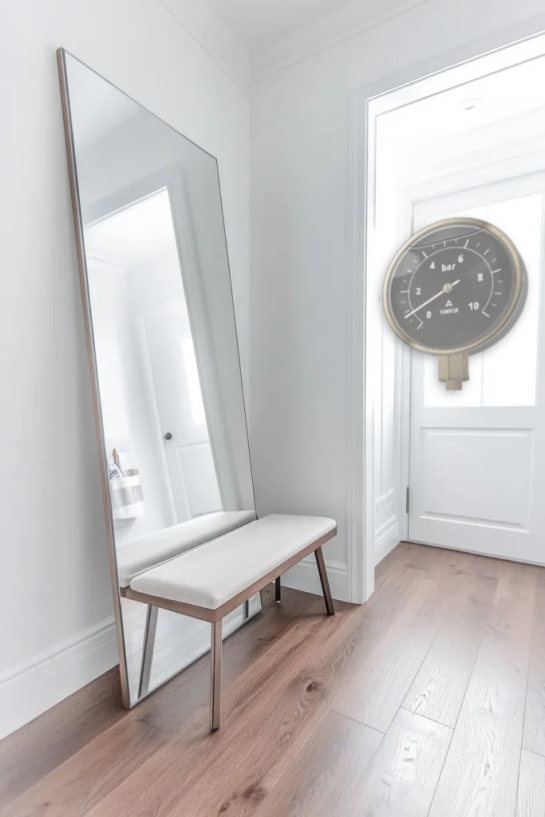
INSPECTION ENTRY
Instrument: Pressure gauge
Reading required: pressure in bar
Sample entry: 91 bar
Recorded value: 0.75 bar
